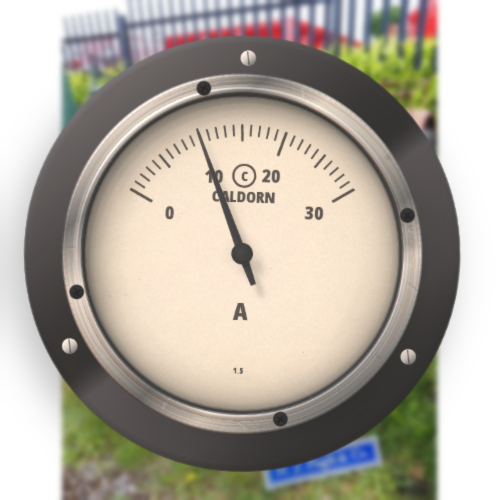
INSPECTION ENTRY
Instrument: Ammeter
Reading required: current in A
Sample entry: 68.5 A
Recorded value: 10 A
